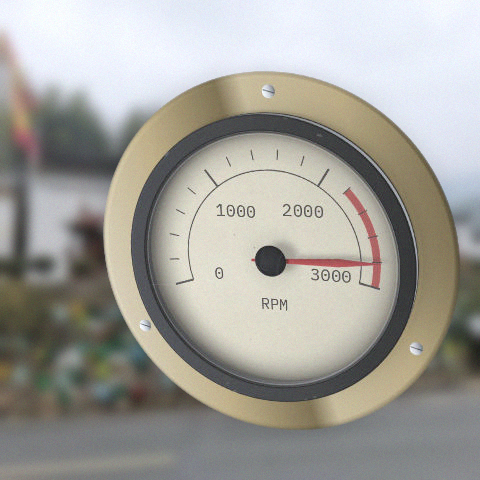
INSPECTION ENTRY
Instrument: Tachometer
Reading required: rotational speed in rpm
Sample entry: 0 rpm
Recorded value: 2800 rpm
